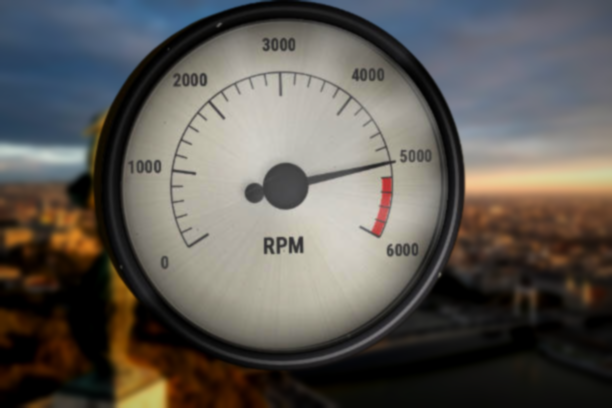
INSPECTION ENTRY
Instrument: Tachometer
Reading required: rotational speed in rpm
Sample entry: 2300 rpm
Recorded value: 5000 rpm
